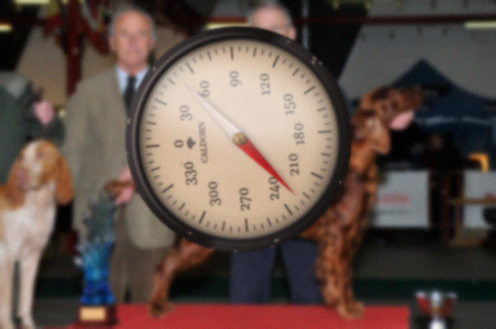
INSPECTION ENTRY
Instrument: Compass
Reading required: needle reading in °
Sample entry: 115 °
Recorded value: 230 °
